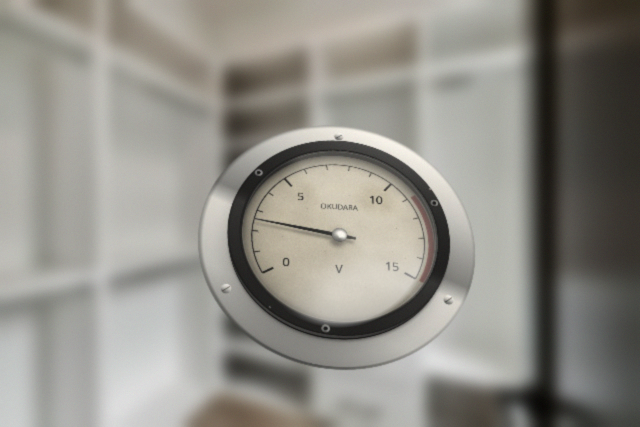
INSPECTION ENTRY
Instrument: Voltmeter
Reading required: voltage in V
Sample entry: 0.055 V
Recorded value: 2.5 V
